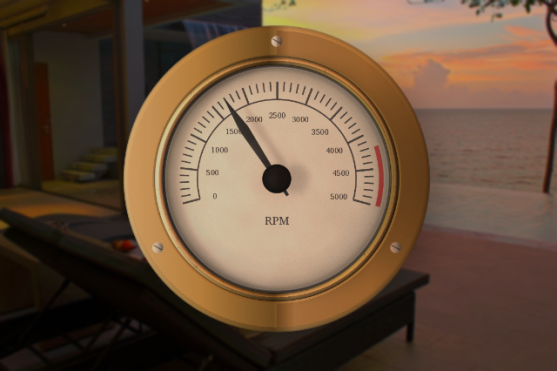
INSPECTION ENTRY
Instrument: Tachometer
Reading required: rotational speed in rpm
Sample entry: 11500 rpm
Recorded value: 1700 rpm
